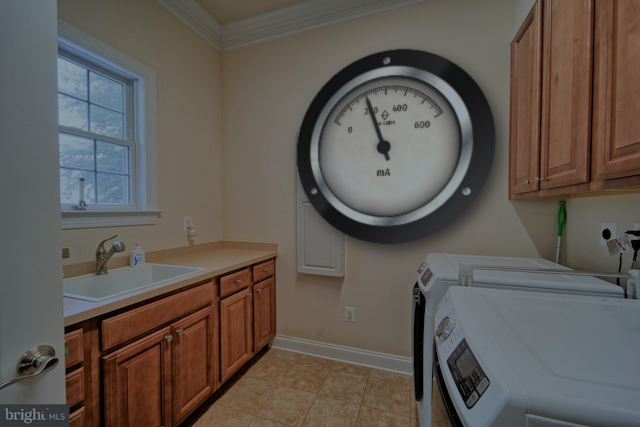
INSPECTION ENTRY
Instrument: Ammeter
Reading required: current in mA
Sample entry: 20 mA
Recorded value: 200 mA
